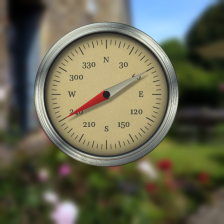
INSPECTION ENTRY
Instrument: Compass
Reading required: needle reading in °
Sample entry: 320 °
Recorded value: 240 °
